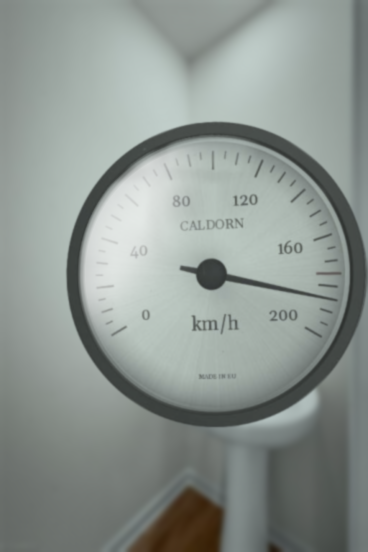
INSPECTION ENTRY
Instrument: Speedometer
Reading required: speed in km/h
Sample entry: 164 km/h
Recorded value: 185 km/h
